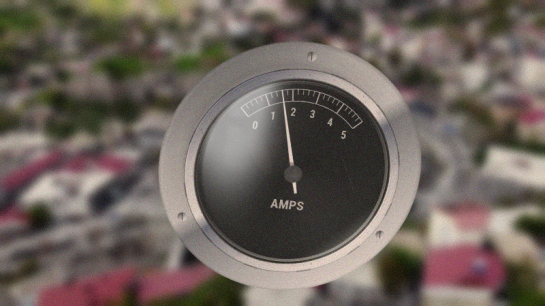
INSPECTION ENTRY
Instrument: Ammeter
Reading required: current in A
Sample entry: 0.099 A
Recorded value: 1.6 A
